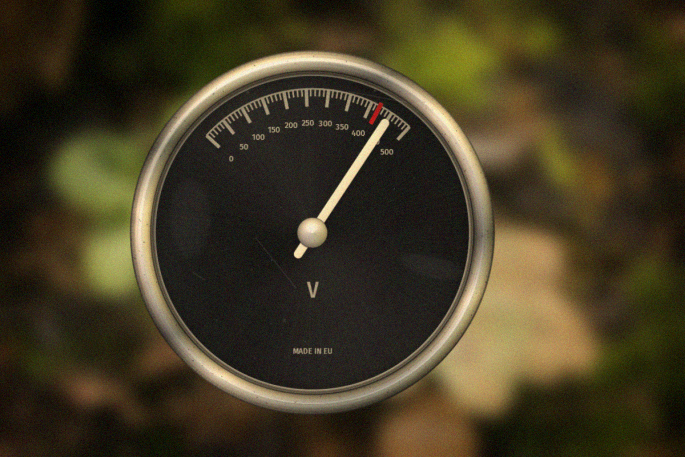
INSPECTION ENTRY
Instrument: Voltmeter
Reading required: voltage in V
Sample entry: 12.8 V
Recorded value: 450 V
